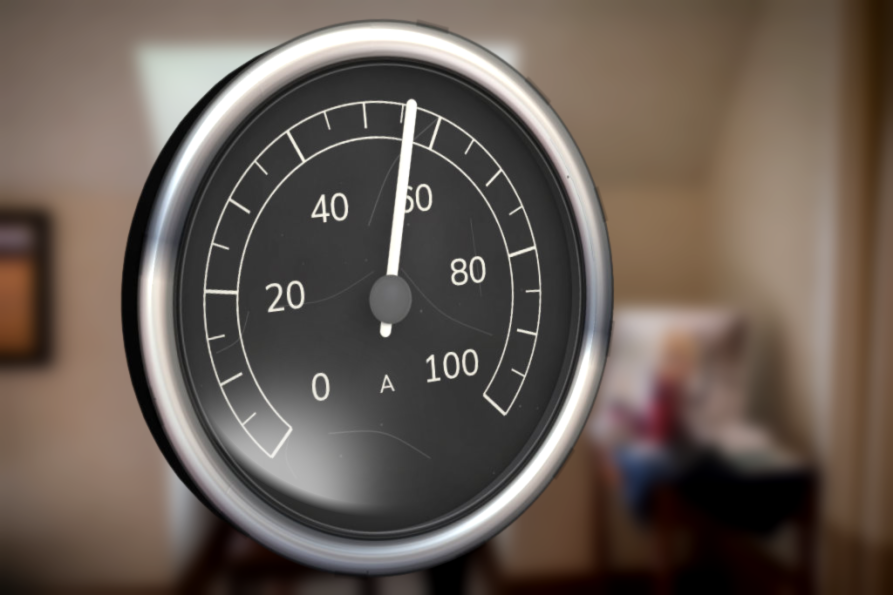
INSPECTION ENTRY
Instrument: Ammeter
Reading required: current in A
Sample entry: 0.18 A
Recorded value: 55 A
